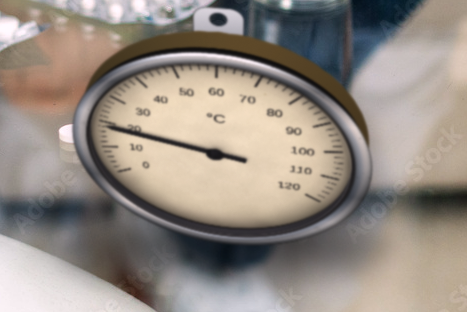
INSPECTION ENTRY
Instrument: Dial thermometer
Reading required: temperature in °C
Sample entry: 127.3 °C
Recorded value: 20 °C
